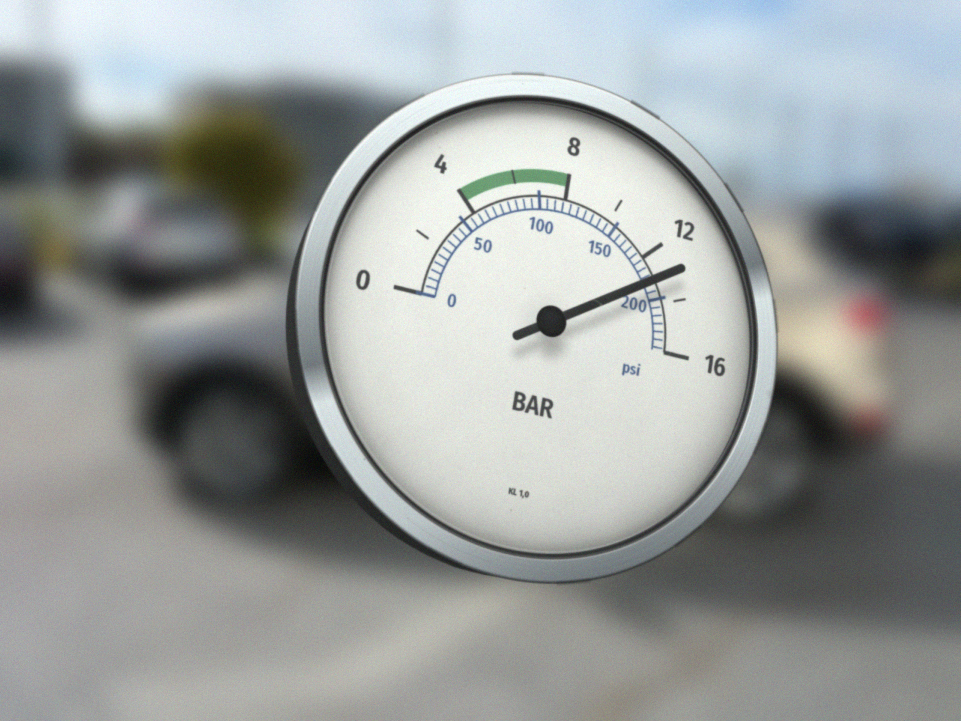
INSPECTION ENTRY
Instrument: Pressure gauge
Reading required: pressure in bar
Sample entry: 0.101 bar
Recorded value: 13 bar
